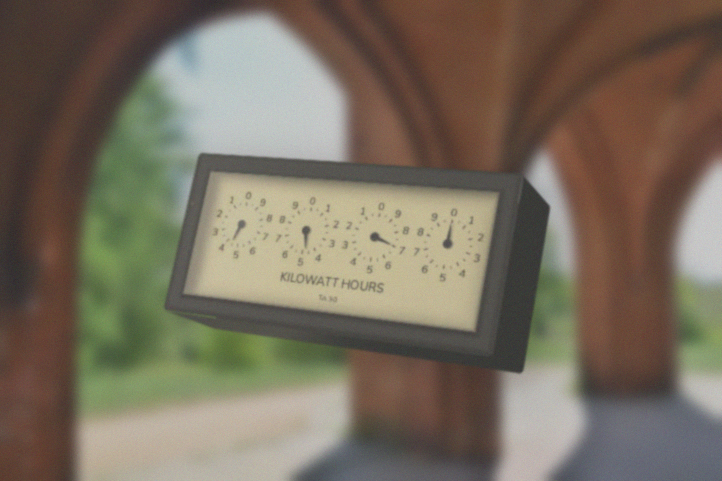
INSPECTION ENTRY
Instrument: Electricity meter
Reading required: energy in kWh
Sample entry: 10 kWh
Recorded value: 4470 kWh
